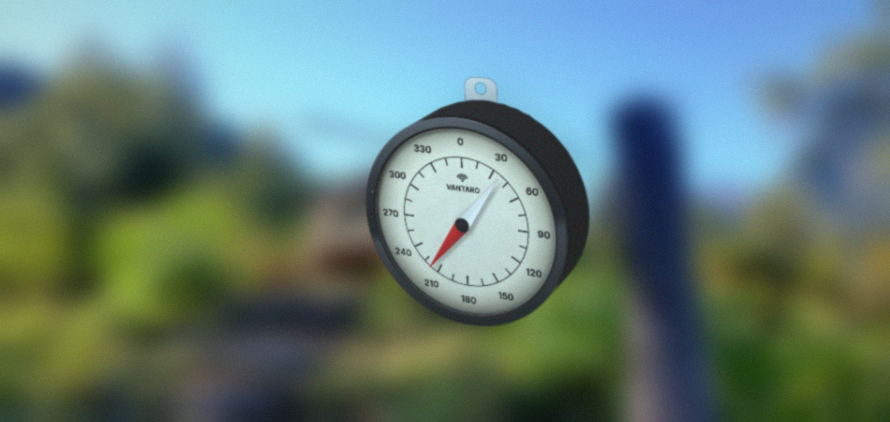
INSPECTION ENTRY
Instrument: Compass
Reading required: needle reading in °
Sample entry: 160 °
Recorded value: 217.5 °
